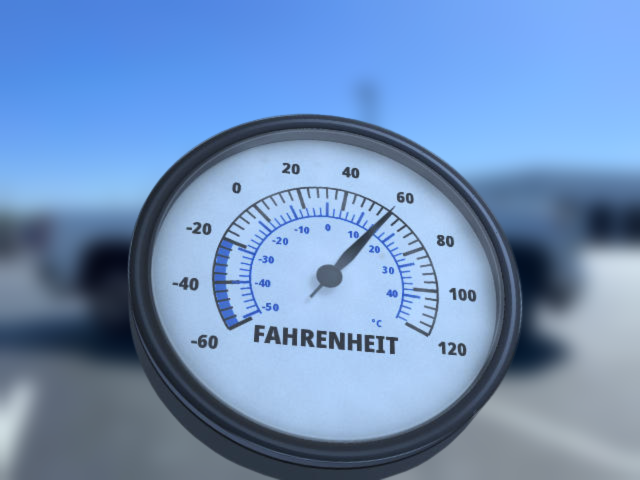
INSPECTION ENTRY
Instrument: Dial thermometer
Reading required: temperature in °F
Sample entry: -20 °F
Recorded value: 60 °F
